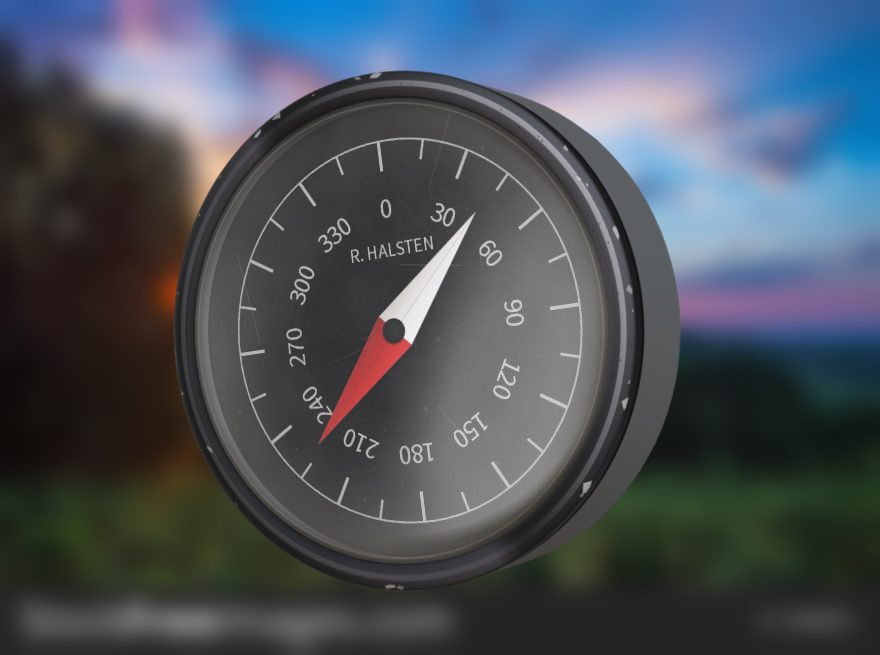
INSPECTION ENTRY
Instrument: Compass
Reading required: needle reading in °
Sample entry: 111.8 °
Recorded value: 225 °
